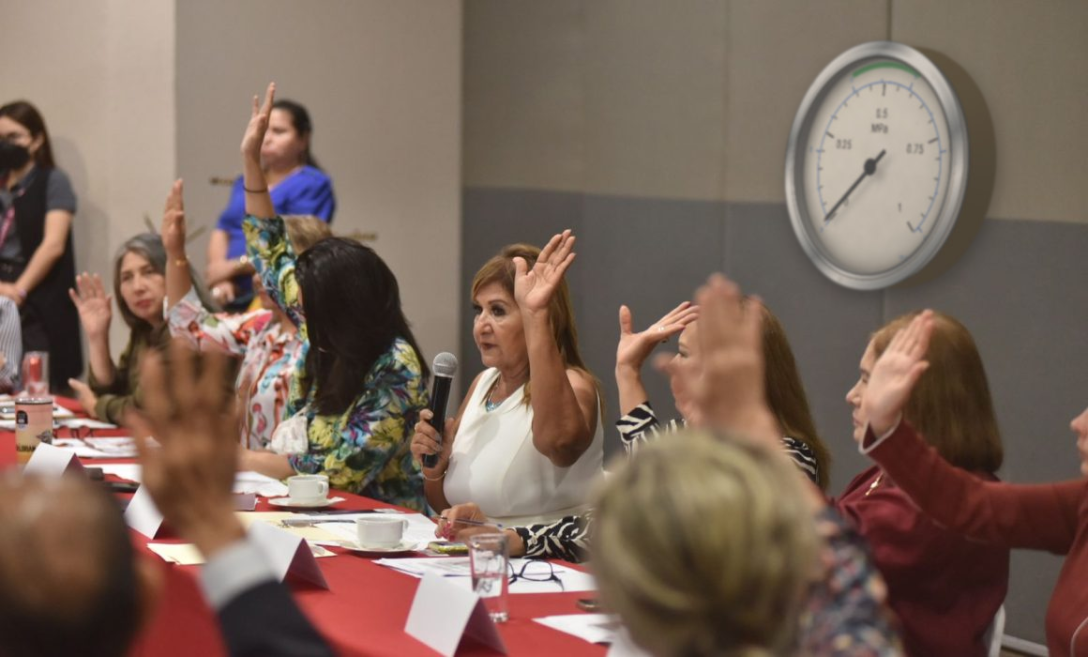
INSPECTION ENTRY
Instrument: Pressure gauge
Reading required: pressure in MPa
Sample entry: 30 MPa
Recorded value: 0 MPa
